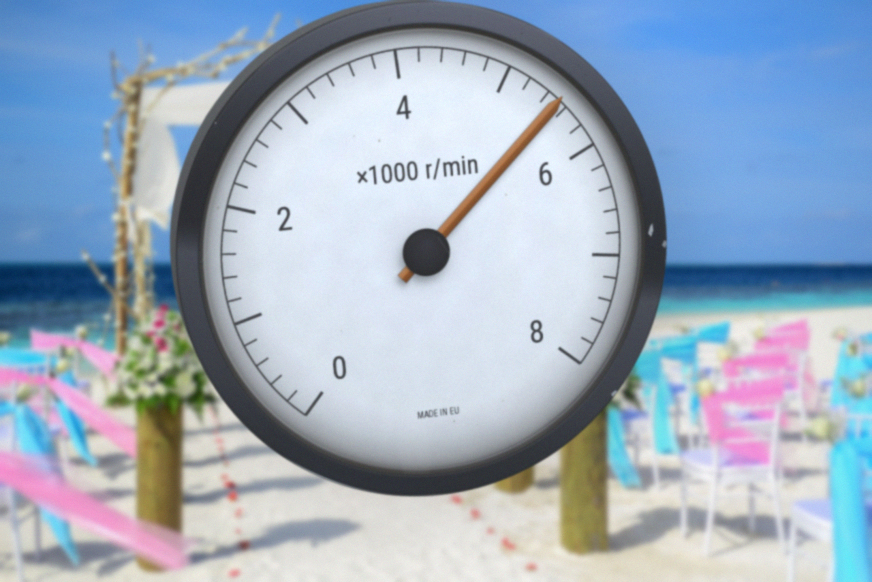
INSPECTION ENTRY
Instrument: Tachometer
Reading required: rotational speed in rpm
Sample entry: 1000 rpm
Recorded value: 5500 rpm
